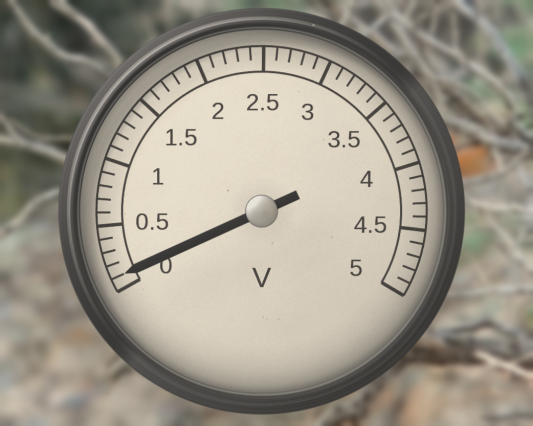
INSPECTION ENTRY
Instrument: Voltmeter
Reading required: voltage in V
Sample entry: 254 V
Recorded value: 0.1 V
